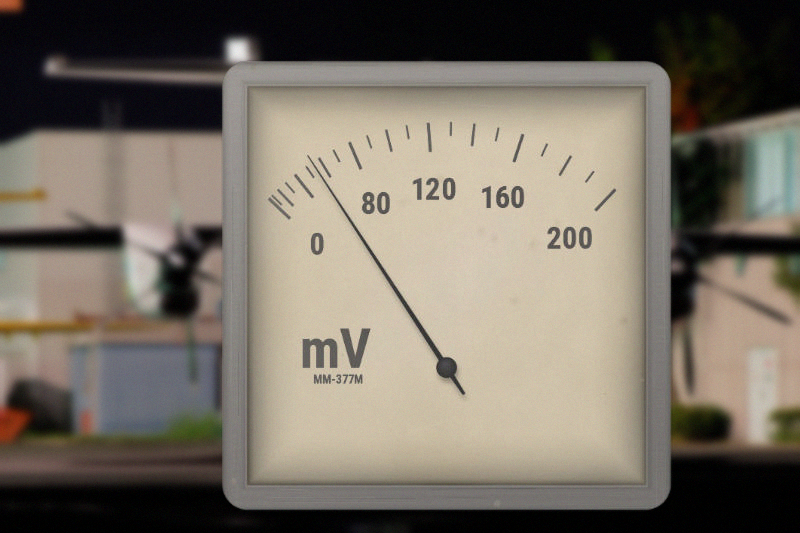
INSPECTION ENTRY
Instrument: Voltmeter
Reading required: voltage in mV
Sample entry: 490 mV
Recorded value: 55 mV
